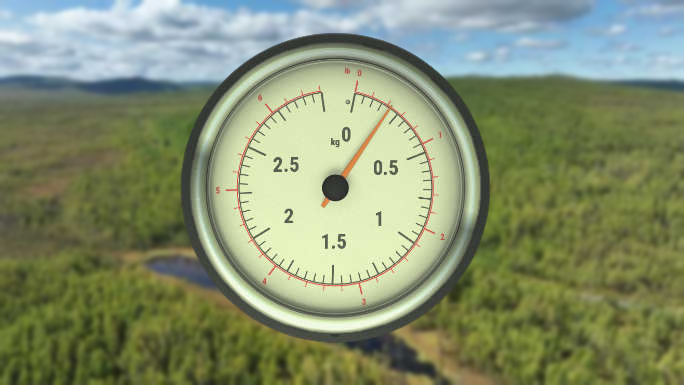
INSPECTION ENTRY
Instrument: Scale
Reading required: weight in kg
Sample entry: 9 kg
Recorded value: 0.2 kg
